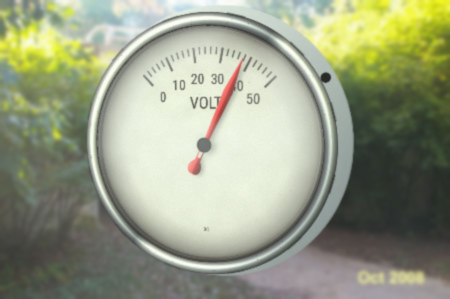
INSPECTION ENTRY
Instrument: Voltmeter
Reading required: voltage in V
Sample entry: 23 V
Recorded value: 38 V
